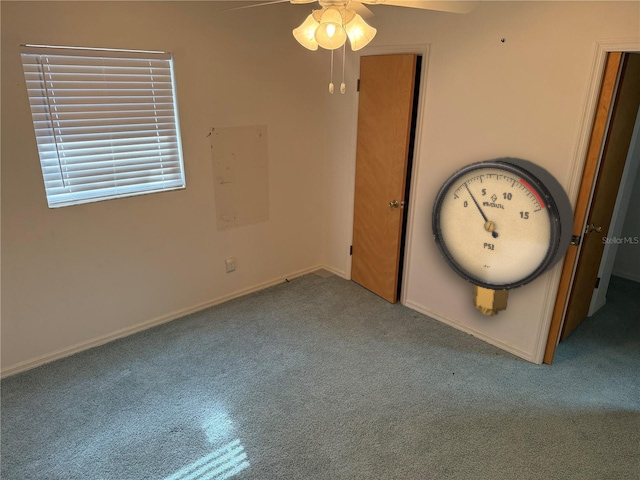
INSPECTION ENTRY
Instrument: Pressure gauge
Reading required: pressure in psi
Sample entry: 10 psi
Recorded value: 2.5 psi
